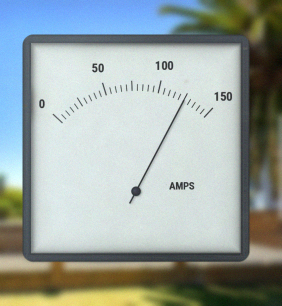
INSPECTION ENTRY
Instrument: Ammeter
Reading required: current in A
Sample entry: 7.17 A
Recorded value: 125 A
